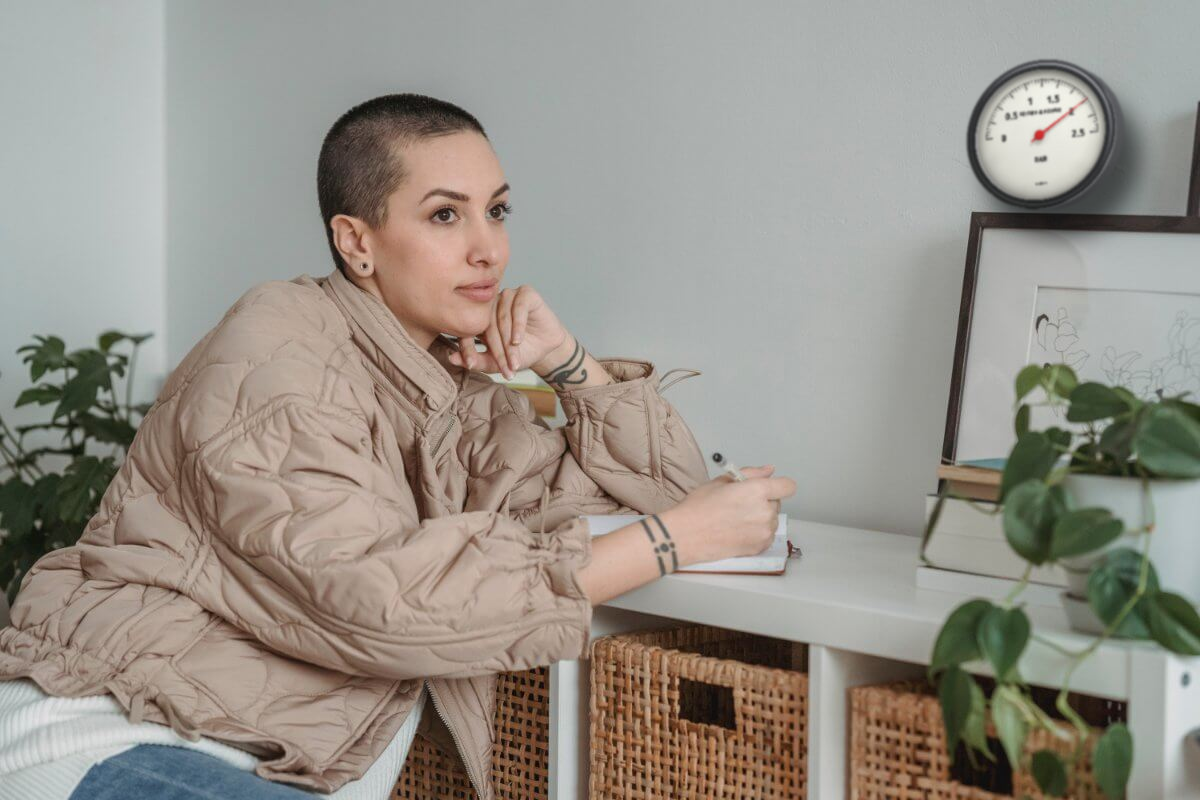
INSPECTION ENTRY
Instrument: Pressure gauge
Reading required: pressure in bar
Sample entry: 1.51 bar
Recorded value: 2 bar
